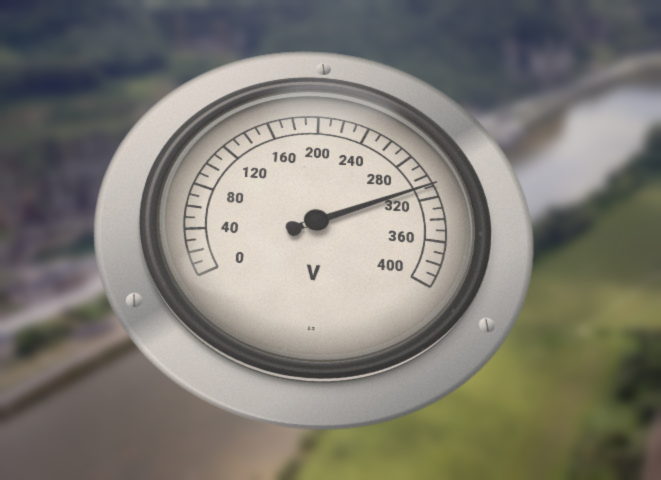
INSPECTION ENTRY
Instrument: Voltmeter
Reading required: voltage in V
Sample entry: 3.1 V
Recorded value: 310 V
